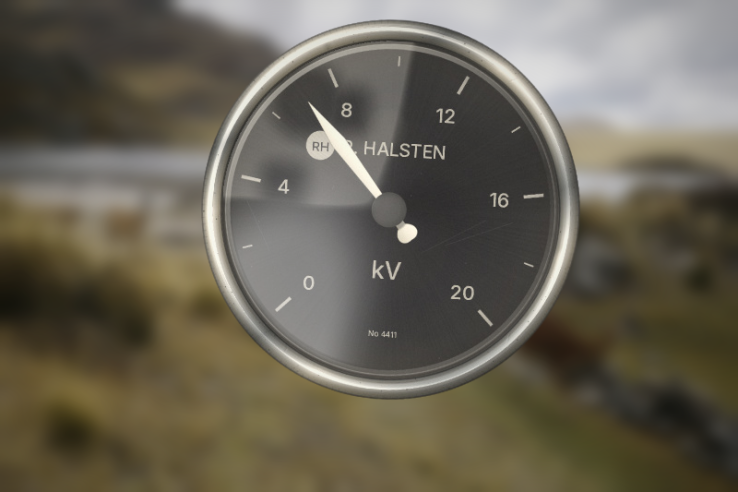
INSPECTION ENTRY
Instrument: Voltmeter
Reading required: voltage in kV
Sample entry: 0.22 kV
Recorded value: 7 kV
